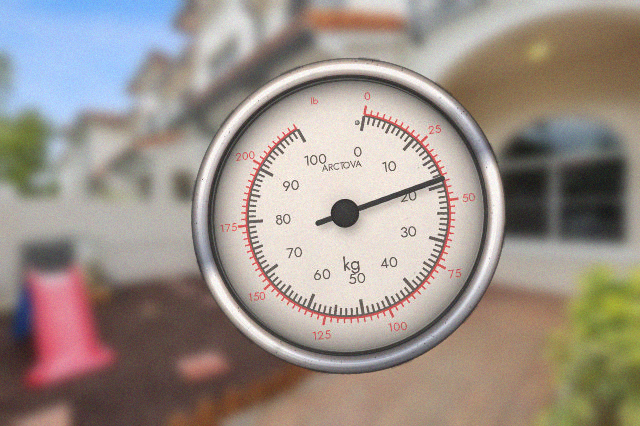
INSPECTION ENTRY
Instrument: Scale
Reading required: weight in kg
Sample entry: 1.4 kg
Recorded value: 19 kg
